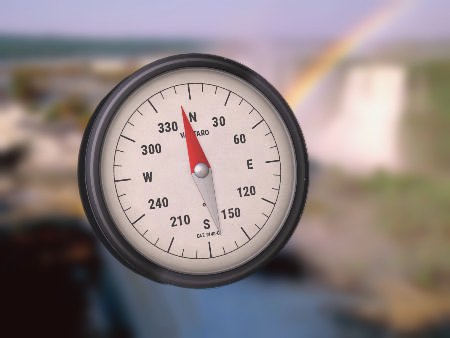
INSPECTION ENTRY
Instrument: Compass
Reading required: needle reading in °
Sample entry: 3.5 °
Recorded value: 350 °
